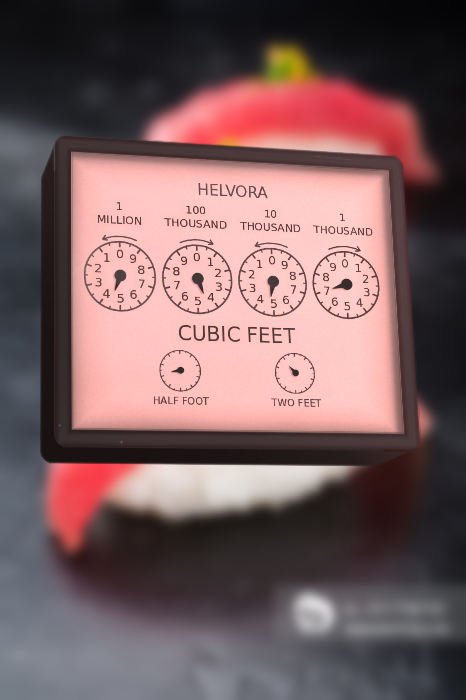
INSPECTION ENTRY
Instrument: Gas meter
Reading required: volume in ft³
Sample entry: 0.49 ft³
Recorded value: 444700 ft³
